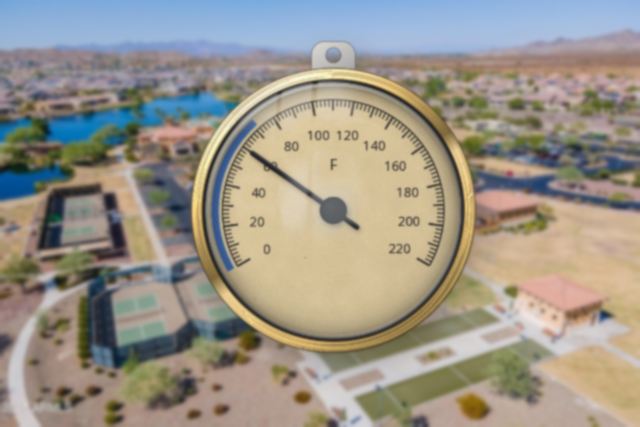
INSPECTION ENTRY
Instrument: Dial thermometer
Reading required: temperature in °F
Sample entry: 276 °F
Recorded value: 60 °F
